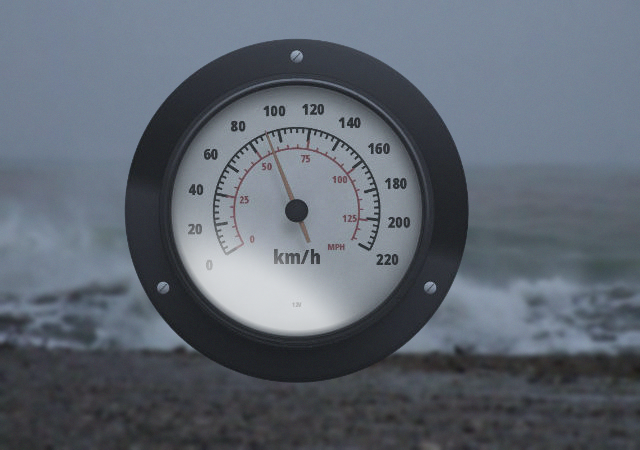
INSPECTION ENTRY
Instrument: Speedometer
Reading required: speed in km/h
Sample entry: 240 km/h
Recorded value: 92 km/h
